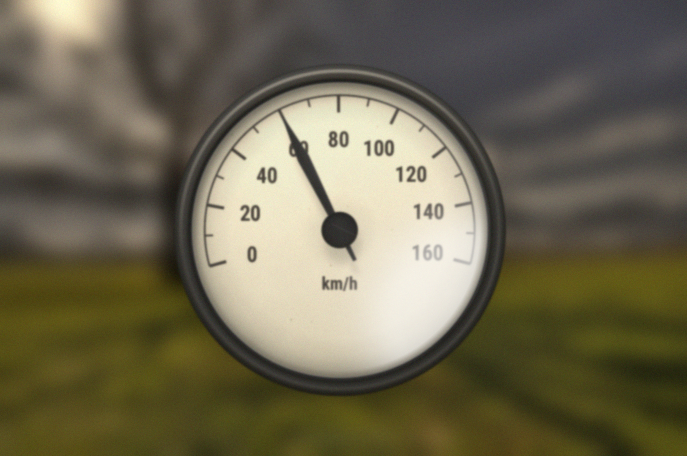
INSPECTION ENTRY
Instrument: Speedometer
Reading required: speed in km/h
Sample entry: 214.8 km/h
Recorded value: 60 km/h
